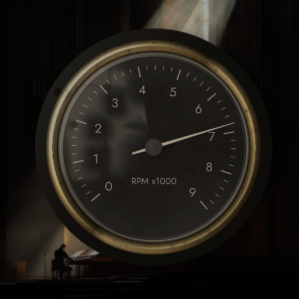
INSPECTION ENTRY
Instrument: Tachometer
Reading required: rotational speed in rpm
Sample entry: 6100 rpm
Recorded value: 6800 rpm
